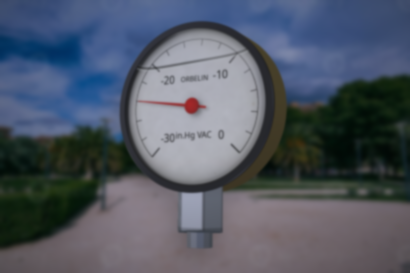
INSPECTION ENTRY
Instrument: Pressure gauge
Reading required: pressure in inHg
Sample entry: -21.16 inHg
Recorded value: -24 inHg
